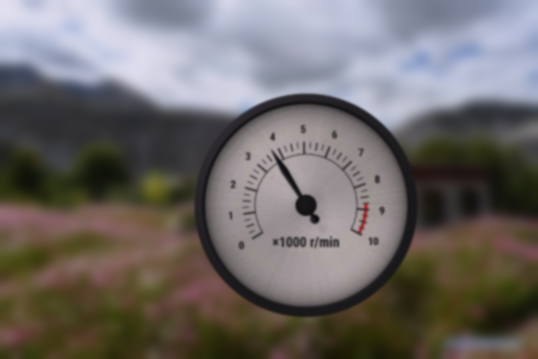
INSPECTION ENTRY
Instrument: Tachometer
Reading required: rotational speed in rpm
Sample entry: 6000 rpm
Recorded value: 3750 rpm
